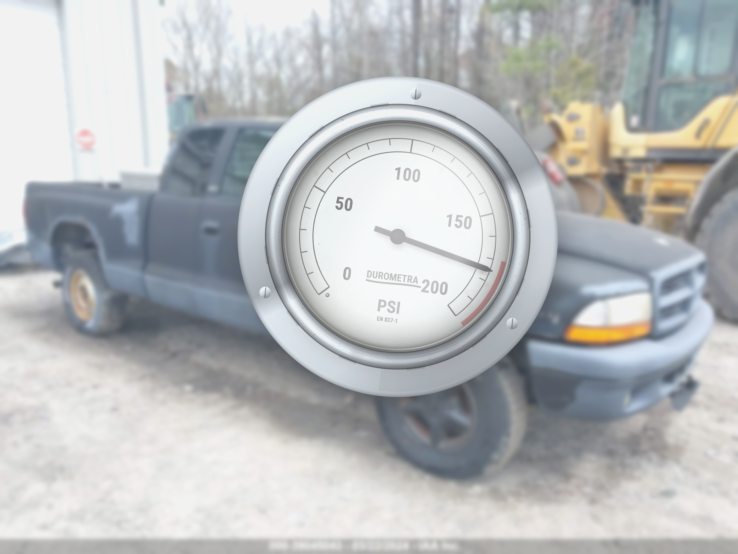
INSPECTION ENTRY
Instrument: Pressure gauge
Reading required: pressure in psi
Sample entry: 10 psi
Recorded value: 175 psi
